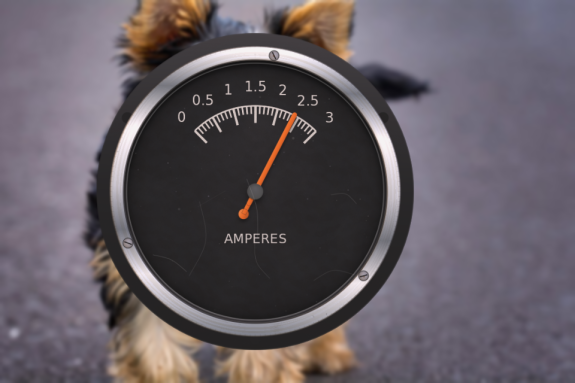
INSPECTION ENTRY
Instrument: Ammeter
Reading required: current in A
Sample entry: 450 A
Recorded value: 2.4 A
